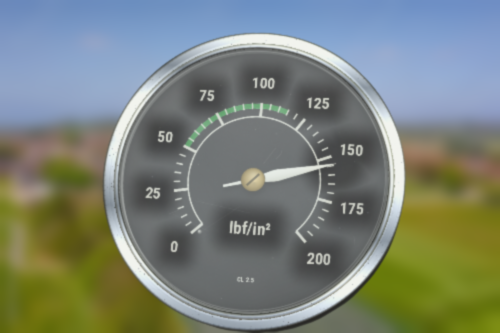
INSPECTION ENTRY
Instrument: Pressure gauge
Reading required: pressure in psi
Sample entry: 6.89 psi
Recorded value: 155 psi
